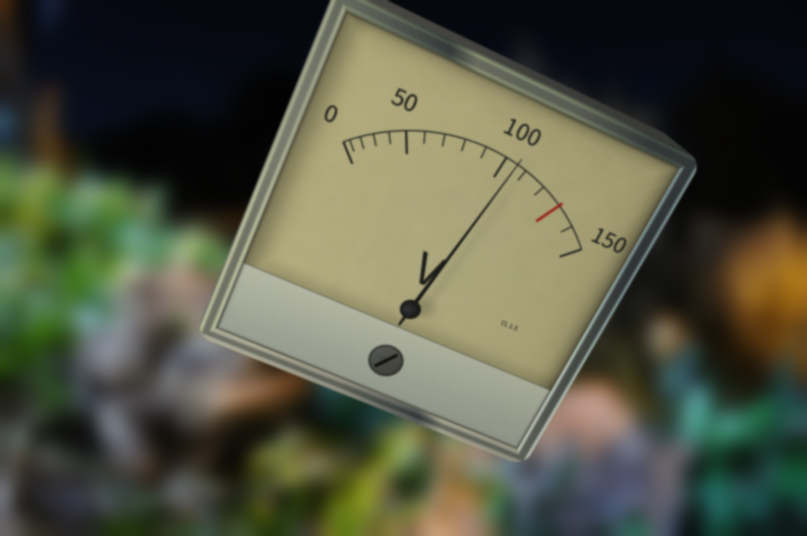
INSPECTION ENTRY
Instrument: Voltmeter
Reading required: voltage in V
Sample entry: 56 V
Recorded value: 105 V
